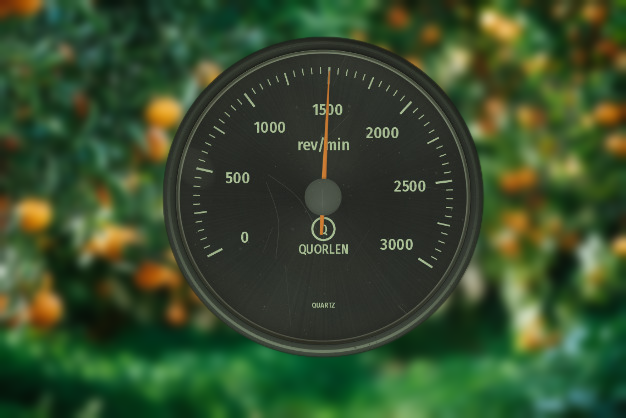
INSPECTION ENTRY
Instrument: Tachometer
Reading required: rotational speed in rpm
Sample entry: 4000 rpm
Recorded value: 1500 rpm
